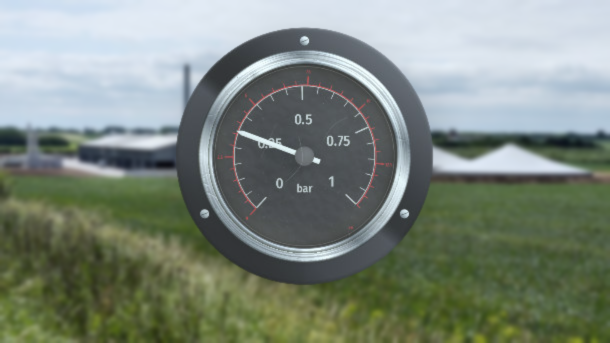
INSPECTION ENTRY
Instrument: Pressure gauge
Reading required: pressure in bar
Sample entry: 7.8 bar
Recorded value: 0.25 bar
